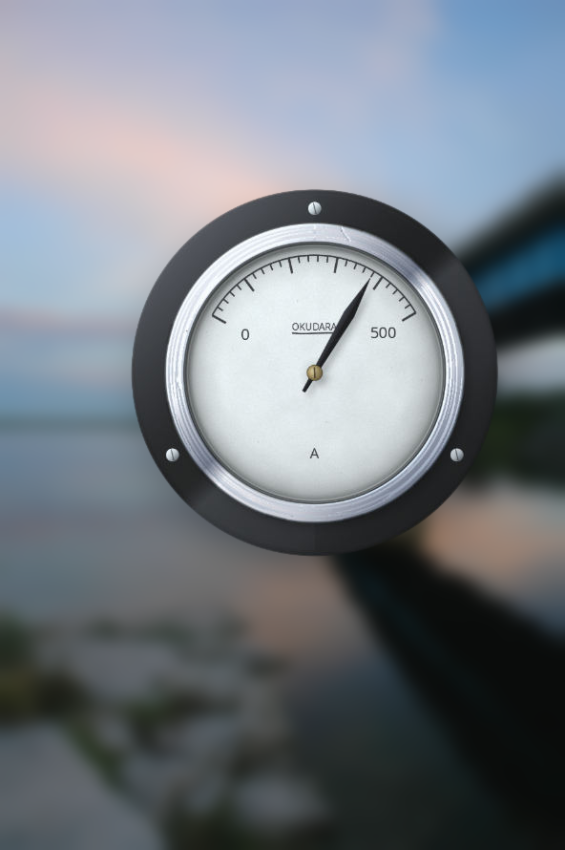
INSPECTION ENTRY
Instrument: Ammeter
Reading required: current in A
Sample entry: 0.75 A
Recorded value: 380 A
